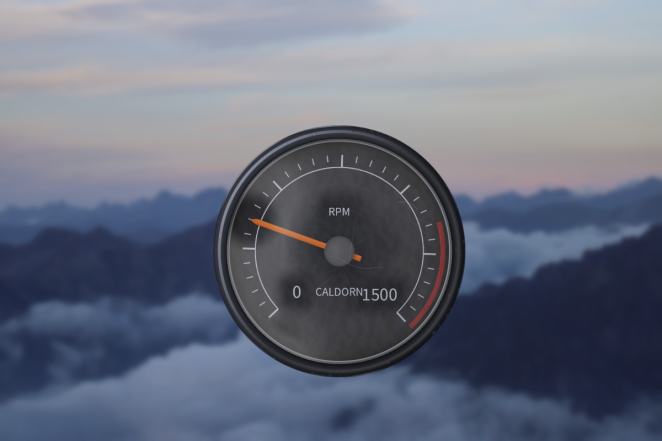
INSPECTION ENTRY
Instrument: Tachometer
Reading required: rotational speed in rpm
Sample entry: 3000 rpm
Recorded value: 350 rpm
